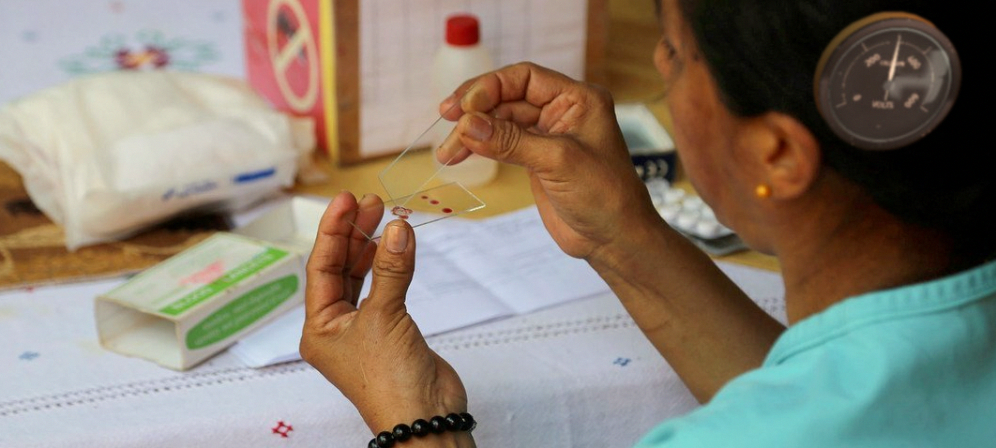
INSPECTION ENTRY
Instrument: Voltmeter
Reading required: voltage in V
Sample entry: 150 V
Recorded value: 300 V
